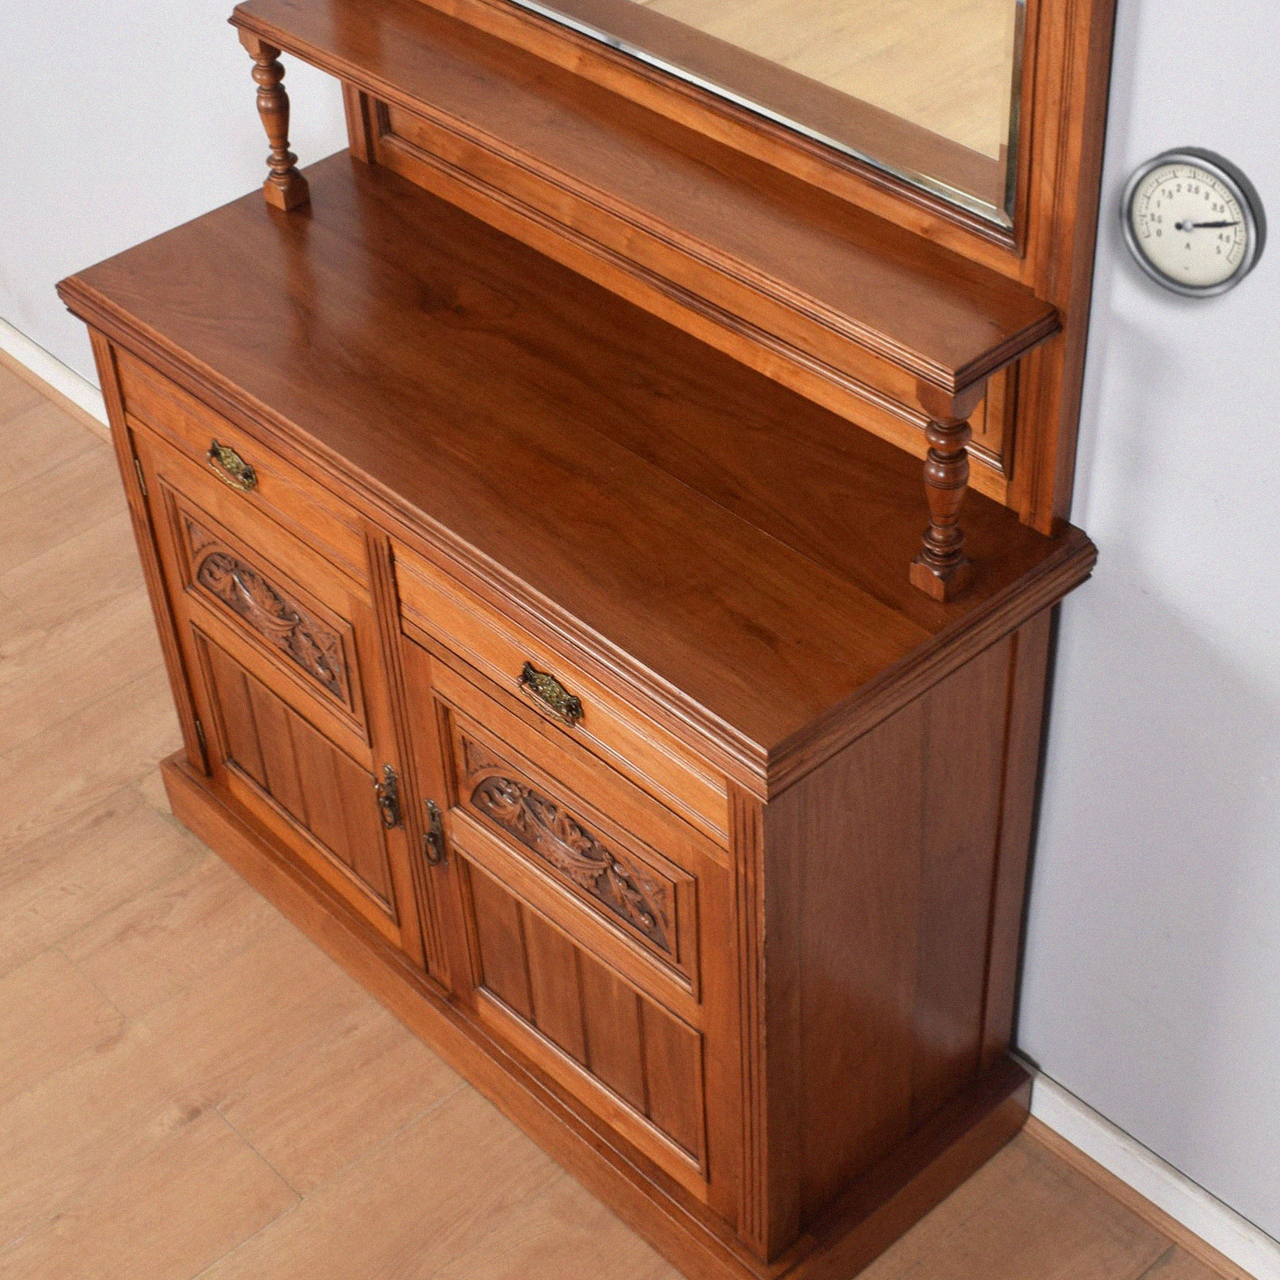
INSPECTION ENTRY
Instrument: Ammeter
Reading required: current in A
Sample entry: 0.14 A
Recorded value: 4 A
